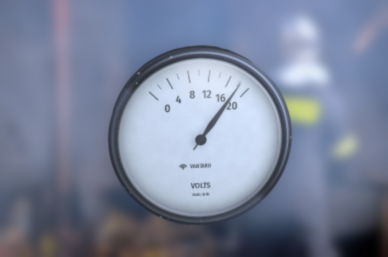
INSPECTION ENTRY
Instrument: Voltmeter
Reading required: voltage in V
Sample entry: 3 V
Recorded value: 18 V
